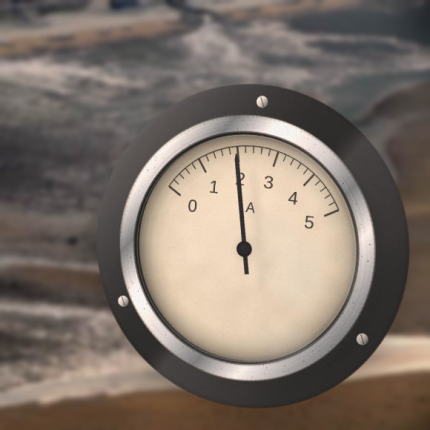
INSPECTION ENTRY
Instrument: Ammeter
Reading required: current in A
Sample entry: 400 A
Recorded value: 2 A
